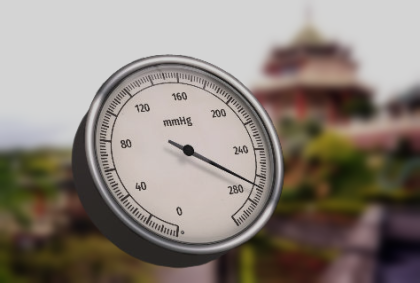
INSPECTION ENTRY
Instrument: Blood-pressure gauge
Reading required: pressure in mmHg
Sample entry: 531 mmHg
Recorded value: 270 mmHg
